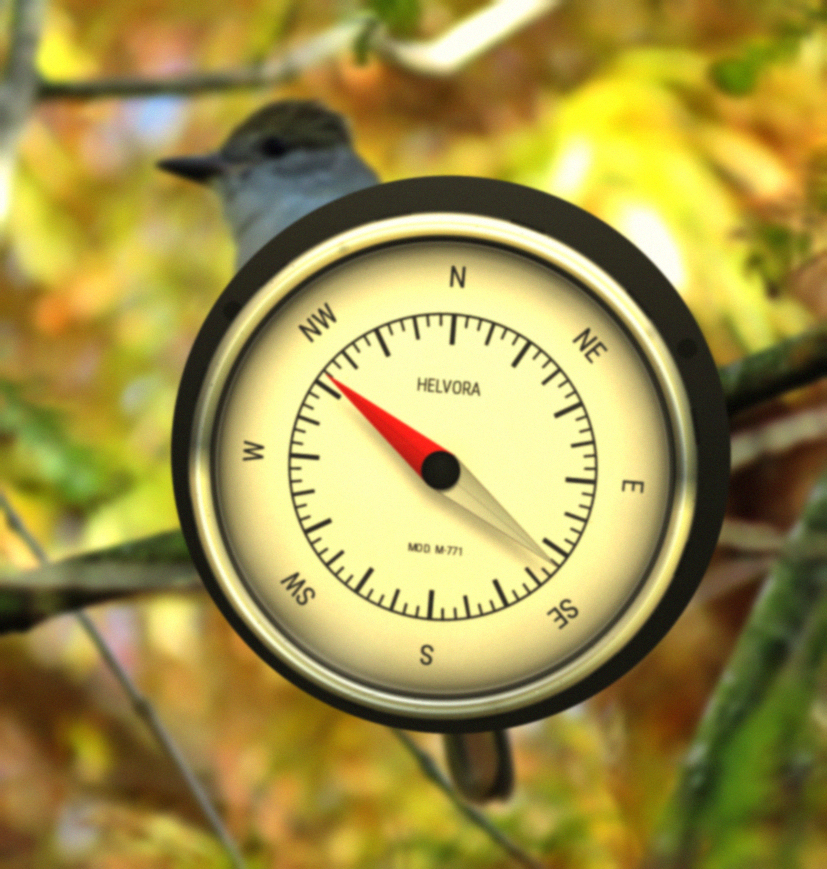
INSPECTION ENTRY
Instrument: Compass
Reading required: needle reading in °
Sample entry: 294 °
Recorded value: 305 °
